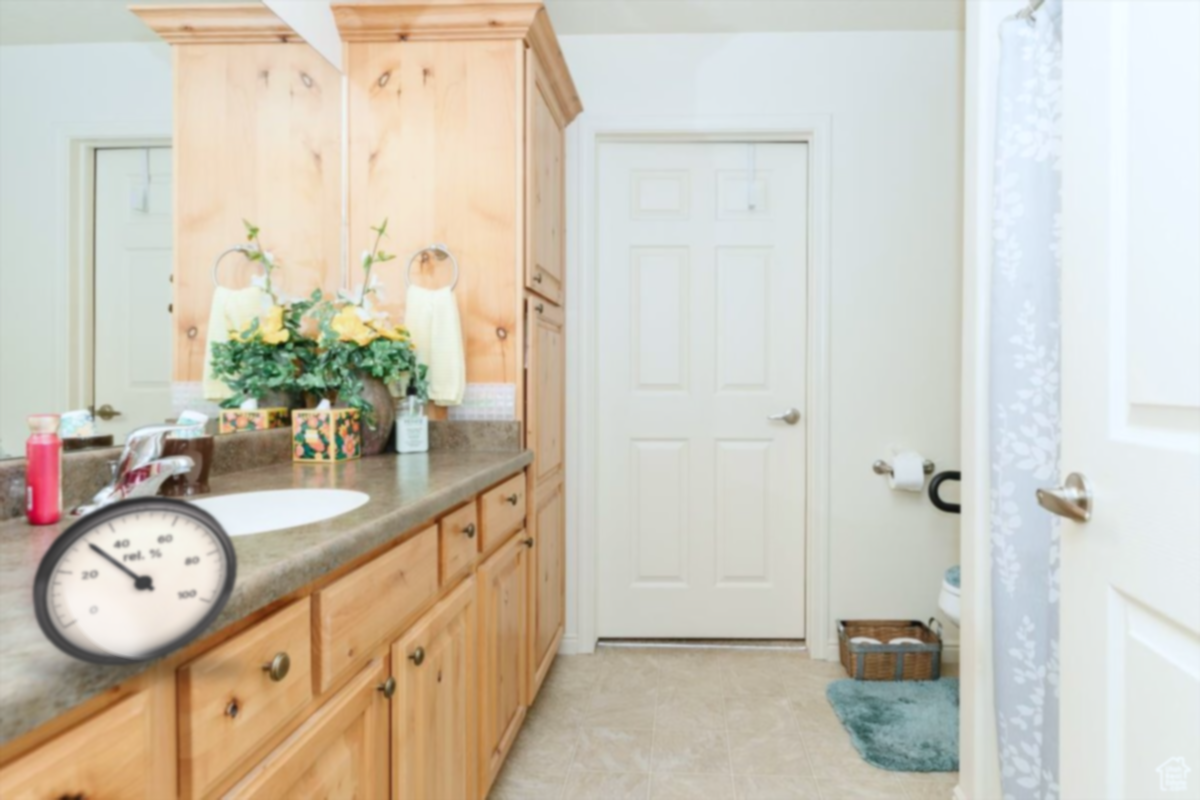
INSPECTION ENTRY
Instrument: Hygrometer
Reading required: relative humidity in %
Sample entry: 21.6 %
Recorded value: 32 %
